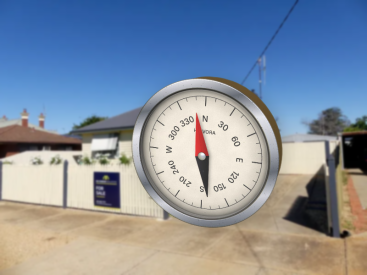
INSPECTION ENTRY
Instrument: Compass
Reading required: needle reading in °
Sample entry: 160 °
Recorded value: 350 °
